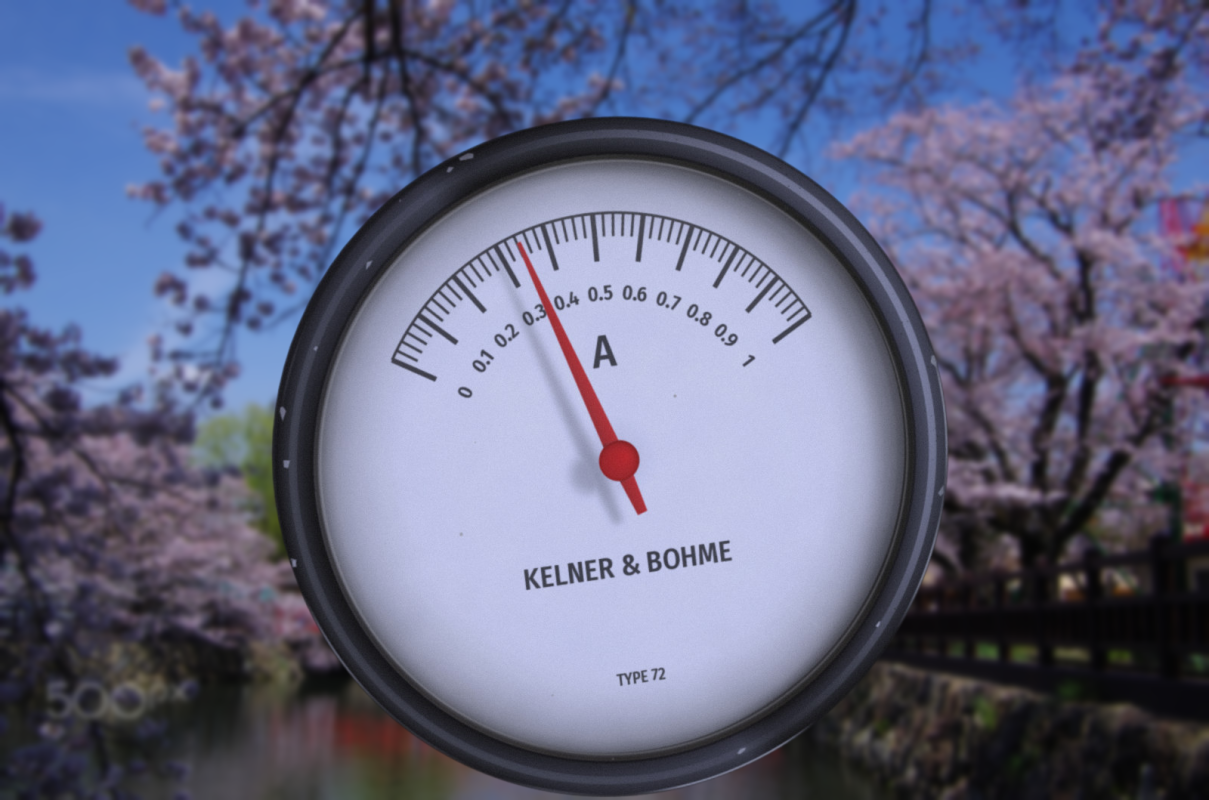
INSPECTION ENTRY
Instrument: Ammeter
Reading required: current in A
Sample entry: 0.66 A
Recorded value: 0.34 A
